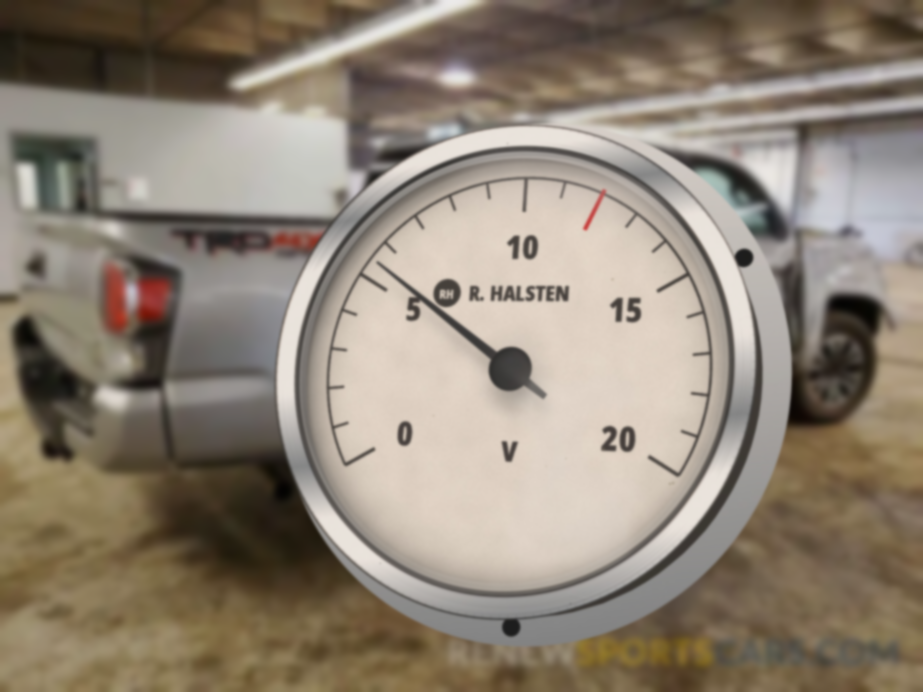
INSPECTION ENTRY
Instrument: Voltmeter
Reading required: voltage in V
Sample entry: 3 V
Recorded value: 5.5 V
